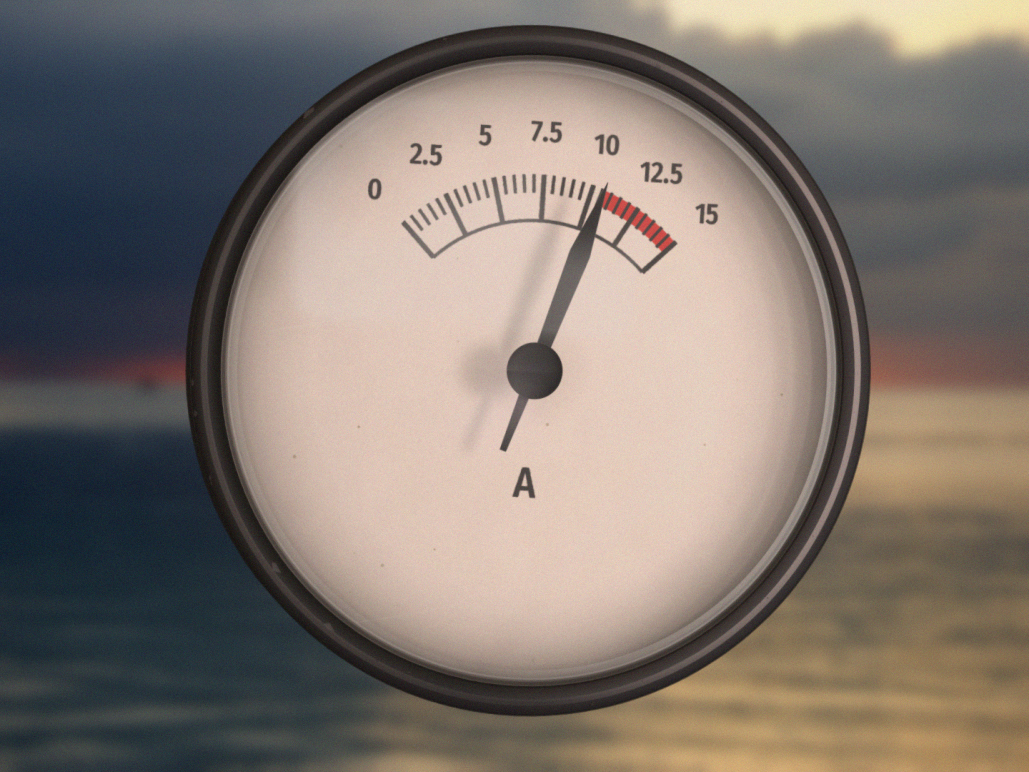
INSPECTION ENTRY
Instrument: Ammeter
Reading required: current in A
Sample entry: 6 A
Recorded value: 10.5 A
